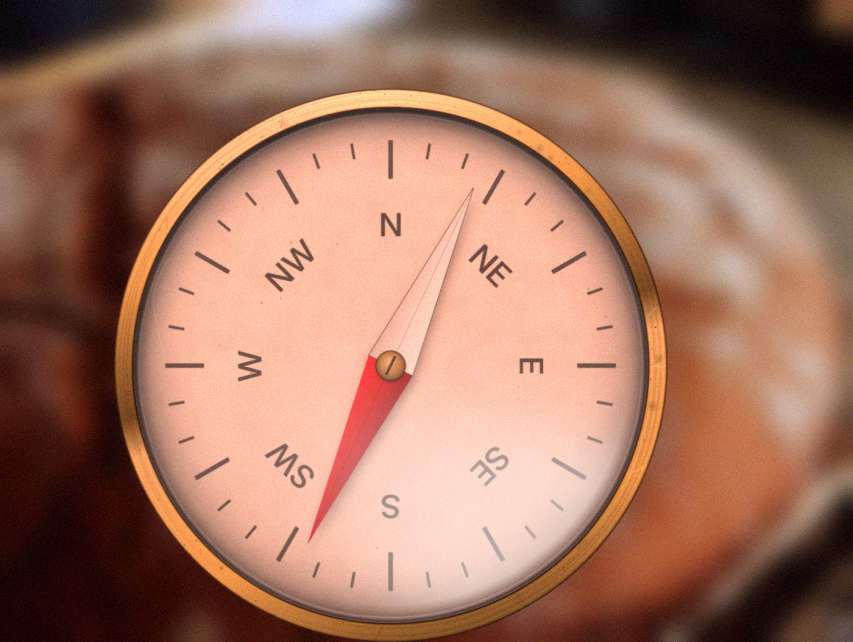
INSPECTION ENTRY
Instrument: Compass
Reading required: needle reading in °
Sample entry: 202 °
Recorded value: 205 °
